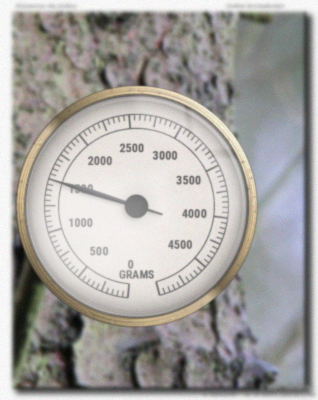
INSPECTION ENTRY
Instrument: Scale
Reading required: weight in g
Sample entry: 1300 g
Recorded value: 1500 g
